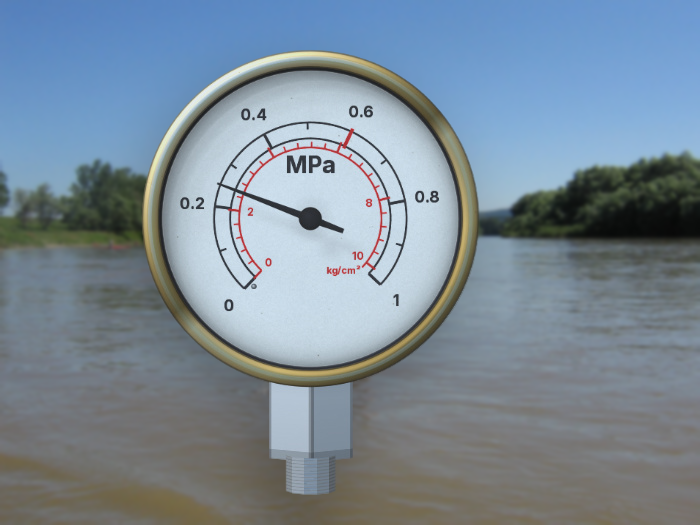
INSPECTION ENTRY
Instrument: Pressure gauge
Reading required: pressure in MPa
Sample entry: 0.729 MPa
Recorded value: 0.25 MPa
